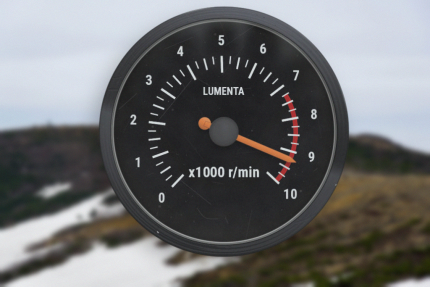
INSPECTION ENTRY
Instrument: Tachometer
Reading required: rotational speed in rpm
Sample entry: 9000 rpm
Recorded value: 9250 rpm
